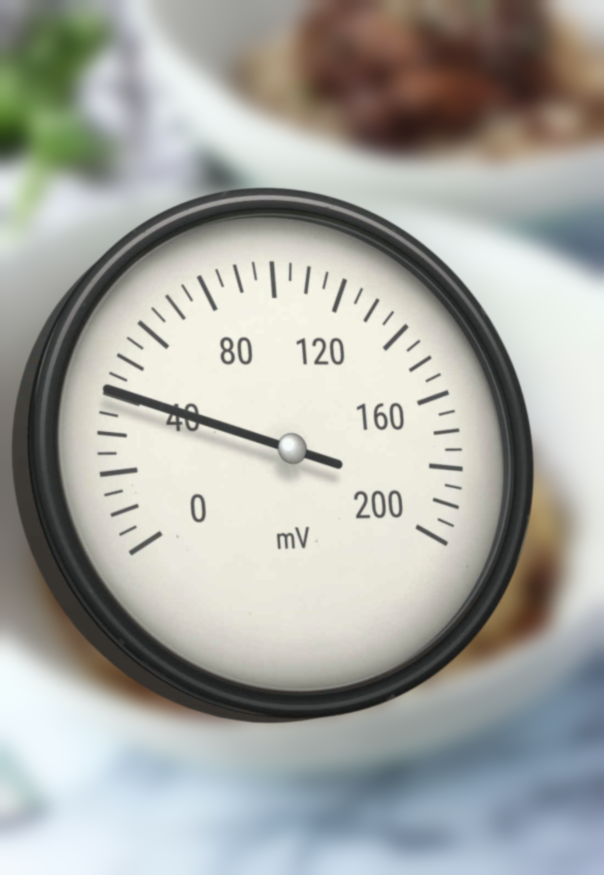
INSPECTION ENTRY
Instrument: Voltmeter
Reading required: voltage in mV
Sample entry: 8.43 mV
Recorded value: 40 mV
